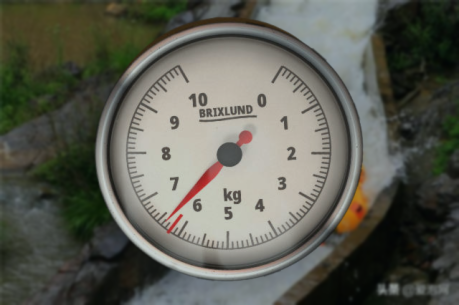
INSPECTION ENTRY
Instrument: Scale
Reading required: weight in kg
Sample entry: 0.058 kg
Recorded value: 6.4 kg
